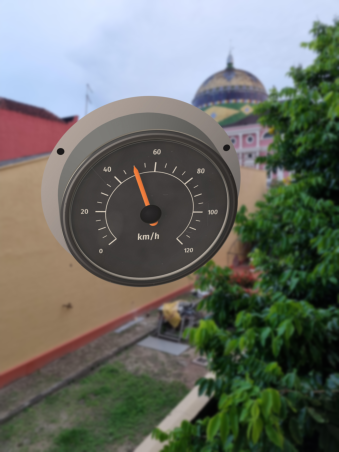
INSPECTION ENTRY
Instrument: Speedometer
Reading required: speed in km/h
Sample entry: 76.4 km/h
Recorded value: 50 km/h
